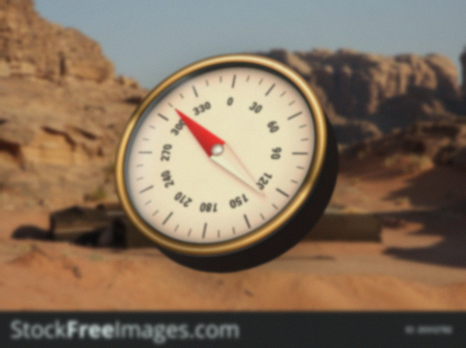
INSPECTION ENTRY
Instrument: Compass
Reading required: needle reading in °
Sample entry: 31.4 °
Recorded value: 310 °
